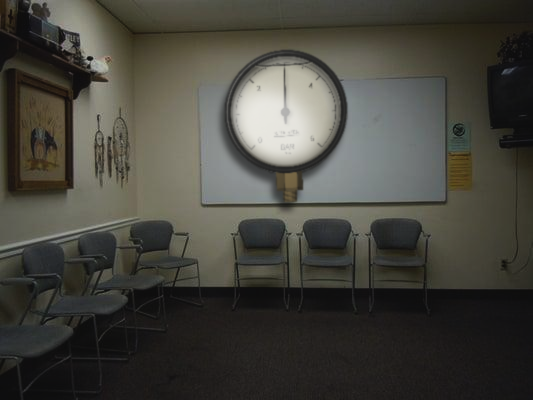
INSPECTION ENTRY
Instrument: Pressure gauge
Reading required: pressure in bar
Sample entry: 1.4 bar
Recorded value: 3 bar
